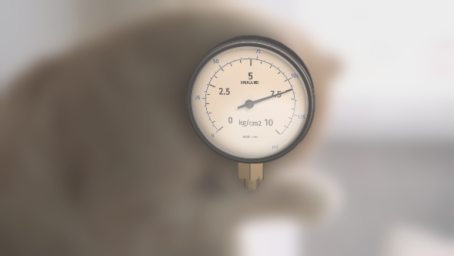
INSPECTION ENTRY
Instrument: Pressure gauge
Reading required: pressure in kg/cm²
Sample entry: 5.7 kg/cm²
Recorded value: 7.5 kg/cm²
